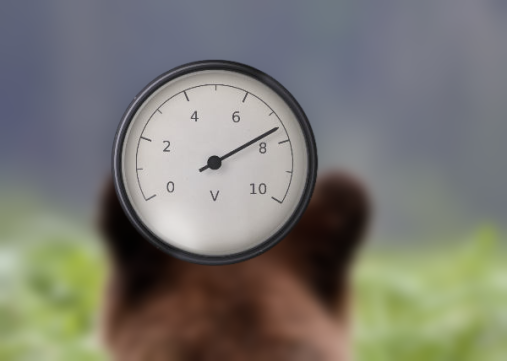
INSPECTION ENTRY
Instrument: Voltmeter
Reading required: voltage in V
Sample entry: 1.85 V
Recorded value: 7.5 V
